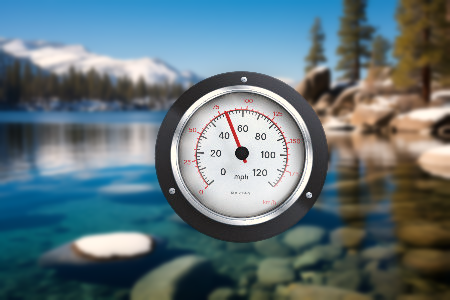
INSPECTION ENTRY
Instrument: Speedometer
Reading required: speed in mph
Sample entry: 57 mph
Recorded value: 50 mph
